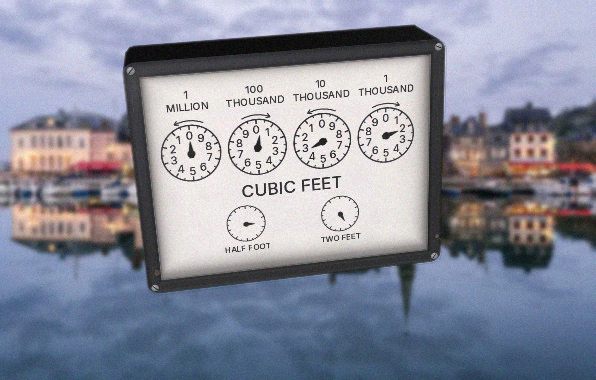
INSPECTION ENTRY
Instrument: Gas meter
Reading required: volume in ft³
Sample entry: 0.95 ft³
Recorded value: 3200 ft³
